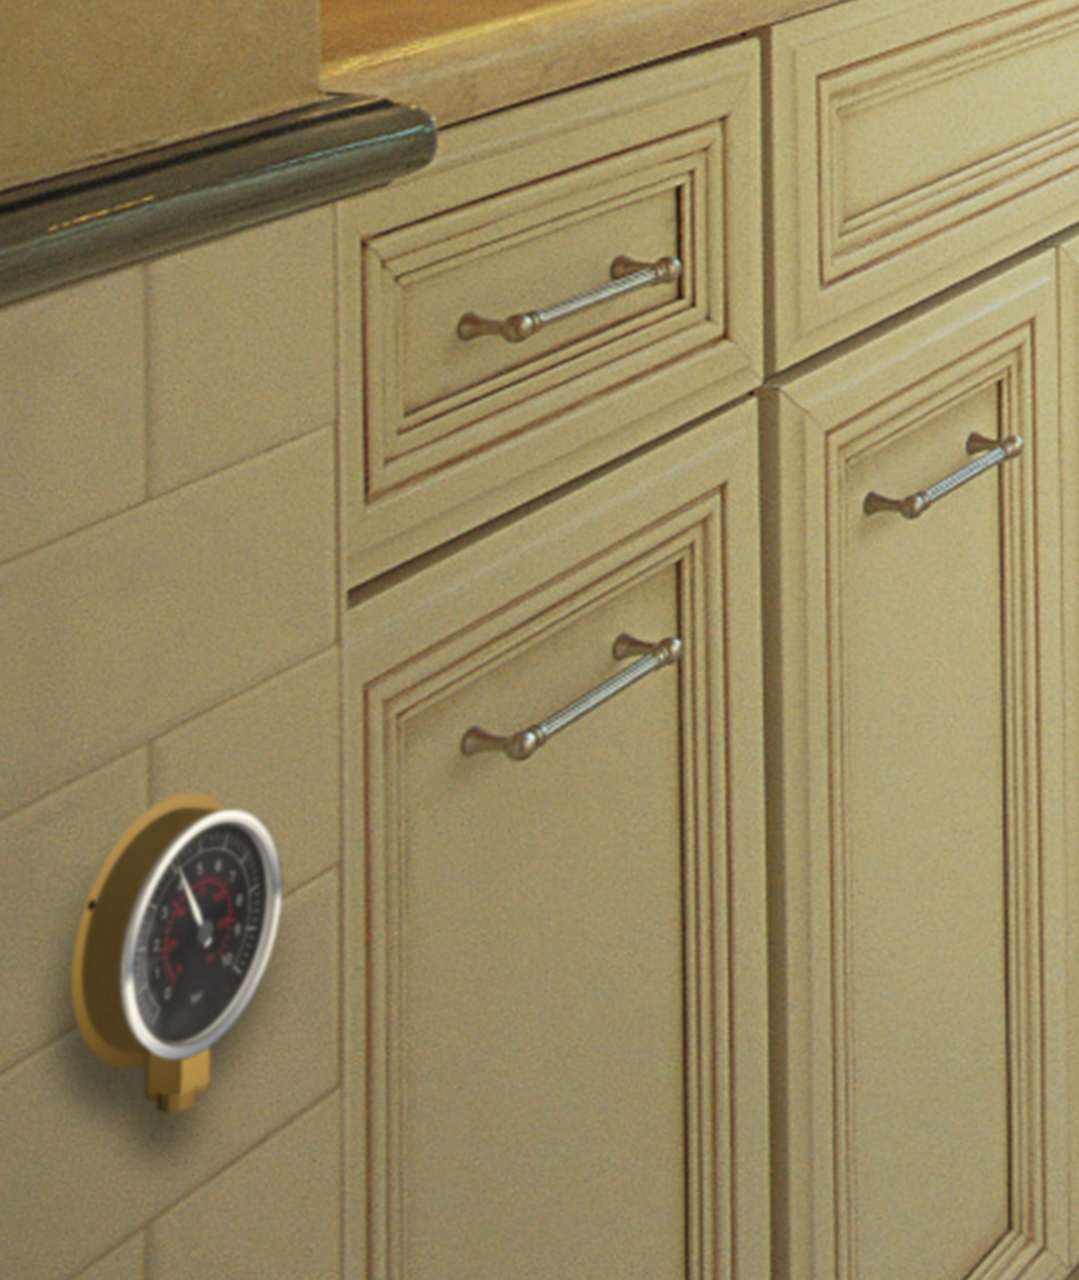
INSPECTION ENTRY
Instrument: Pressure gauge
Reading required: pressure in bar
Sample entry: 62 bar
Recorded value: 4 bar
